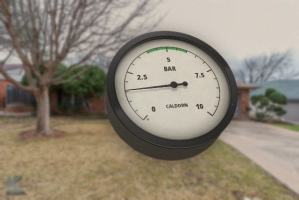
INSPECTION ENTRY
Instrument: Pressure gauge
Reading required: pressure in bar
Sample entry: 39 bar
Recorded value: 1.5 bar
